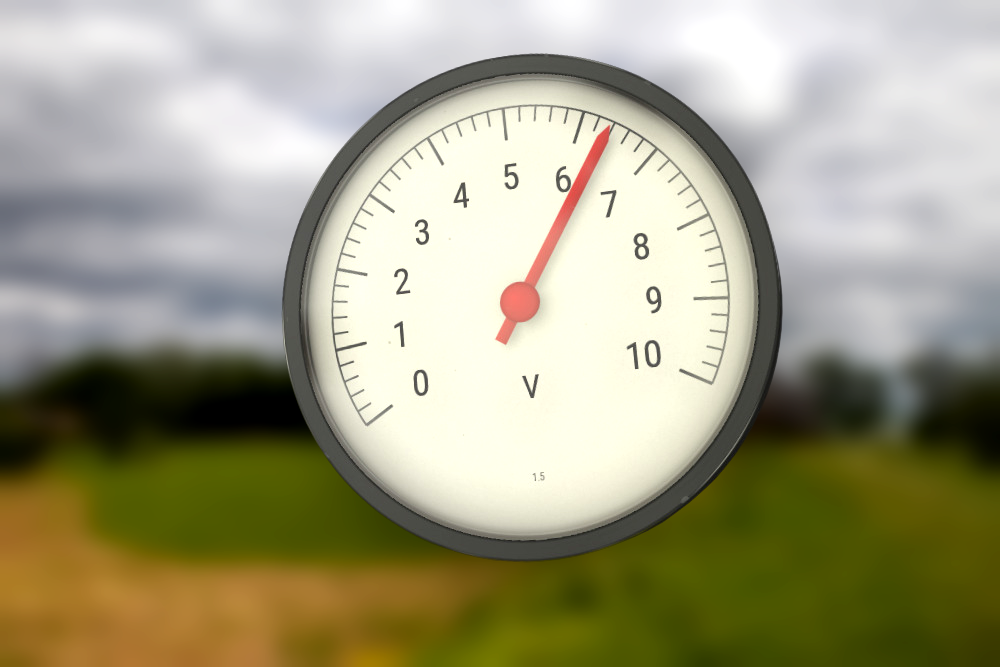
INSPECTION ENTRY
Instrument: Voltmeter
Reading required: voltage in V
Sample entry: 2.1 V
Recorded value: 6.4 V
